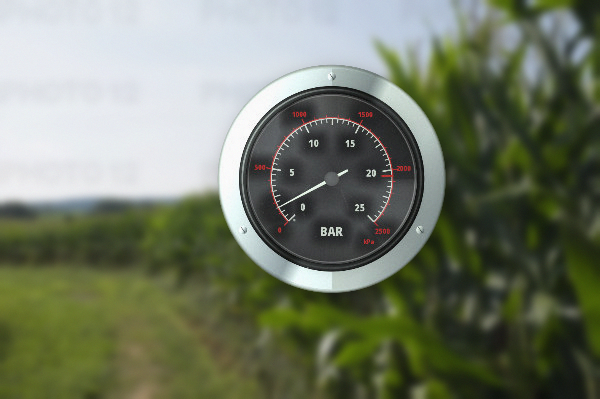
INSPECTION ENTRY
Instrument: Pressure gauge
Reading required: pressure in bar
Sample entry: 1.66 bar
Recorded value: 1.5 bar
